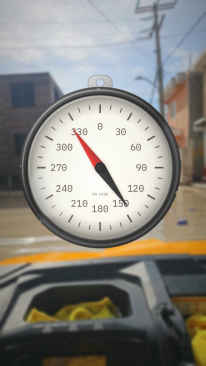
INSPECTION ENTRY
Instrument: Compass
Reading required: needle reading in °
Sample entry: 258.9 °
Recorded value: 325 °
